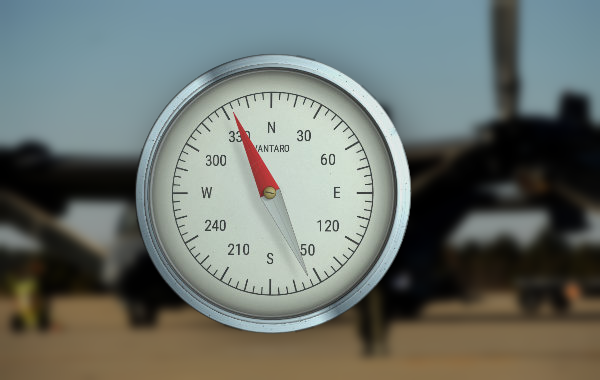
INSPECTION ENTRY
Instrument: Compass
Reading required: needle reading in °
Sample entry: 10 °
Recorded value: 335 °
